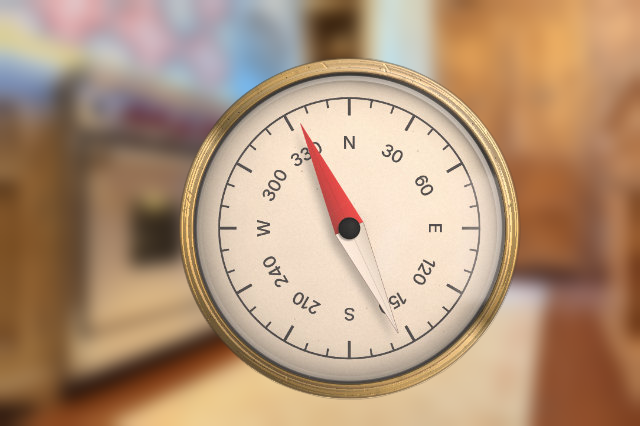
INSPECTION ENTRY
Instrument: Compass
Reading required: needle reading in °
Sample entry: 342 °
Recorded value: 335 °
